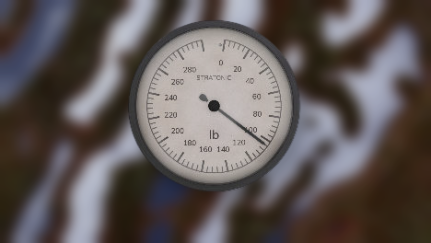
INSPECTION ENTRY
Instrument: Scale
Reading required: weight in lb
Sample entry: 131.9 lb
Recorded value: 104 lb
